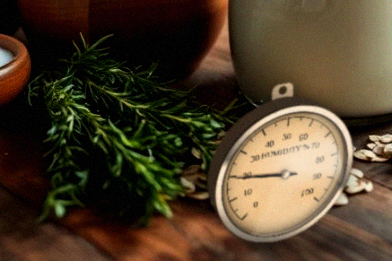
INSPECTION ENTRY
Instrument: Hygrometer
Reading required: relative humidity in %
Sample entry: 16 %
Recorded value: 20 %
